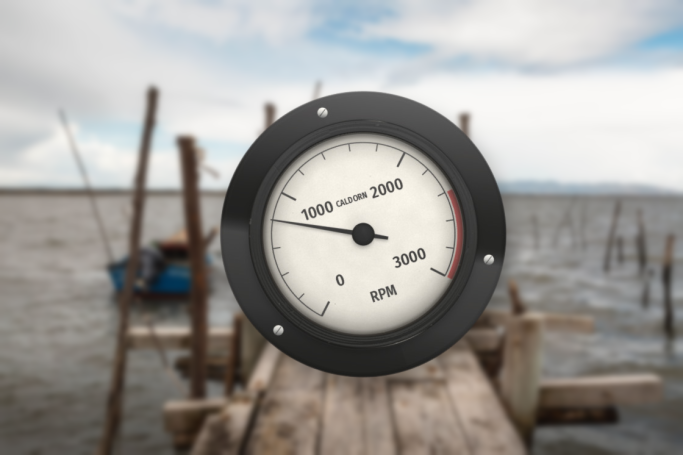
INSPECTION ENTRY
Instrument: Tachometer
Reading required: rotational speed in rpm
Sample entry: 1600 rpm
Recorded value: 800 rpm
